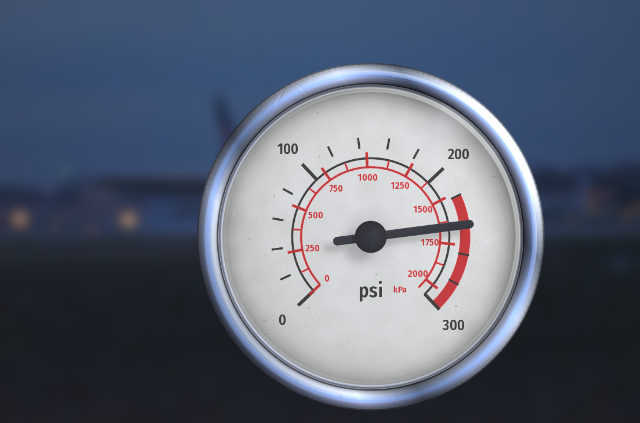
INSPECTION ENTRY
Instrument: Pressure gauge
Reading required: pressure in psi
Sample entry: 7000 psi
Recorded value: 240 psi
